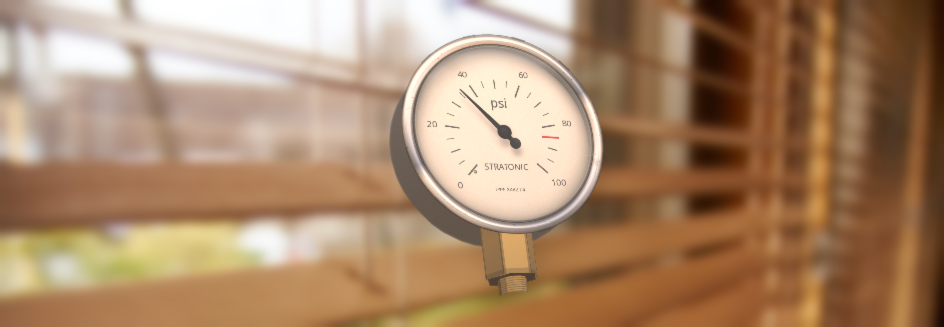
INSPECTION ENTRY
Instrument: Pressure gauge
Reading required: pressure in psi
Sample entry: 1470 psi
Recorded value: 35 psi
